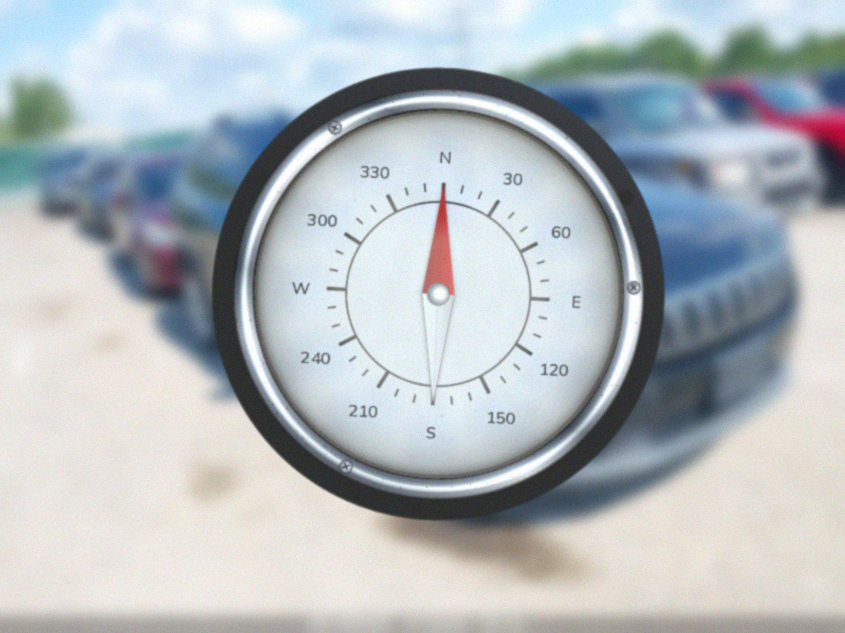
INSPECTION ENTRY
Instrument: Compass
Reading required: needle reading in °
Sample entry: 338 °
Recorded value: 0 °
